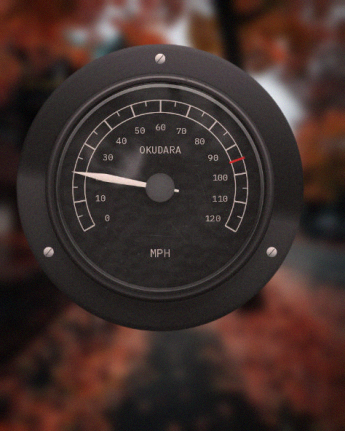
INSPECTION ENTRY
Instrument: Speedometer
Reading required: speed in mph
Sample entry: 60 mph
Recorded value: 20 mph
